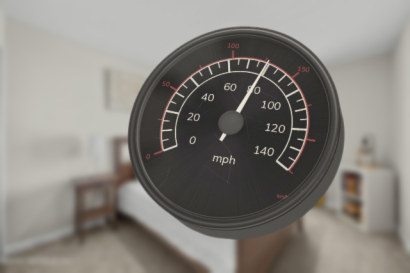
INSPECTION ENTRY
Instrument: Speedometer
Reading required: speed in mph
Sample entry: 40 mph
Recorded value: 80 mph
